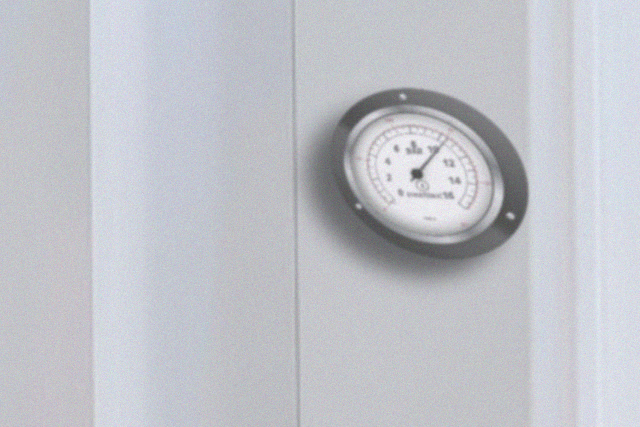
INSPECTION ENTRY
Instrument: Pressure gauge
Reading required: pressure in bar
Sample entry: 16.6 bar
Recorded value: 10.5 bar
